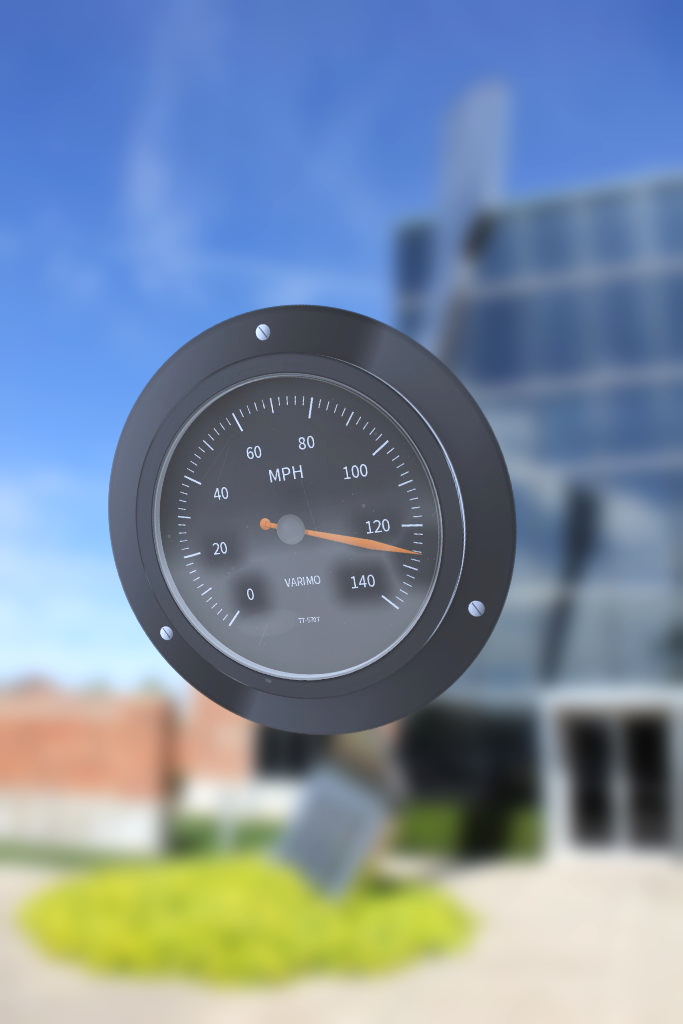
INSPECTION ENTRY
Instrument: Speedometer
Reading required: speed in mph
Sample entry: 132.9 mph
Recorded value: 126 mph
